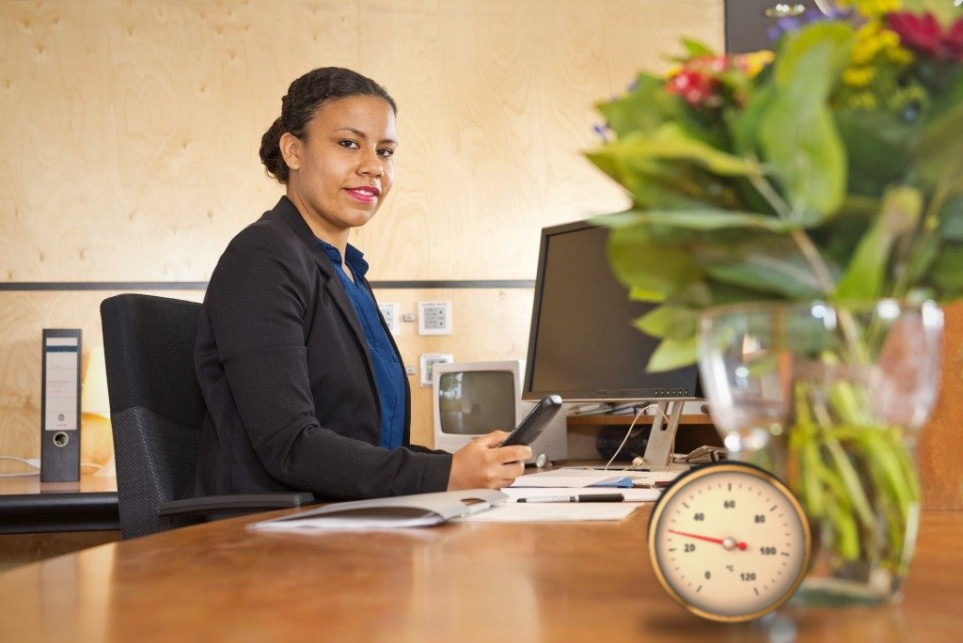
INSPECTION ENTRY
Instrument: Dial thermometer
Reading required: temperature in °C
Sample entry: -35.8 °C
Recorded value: 28 °C
